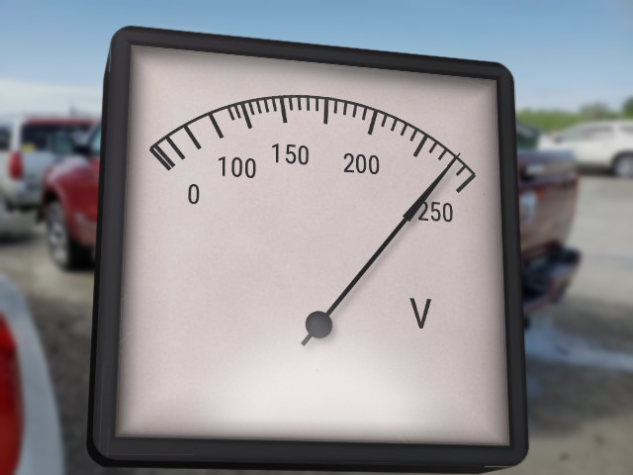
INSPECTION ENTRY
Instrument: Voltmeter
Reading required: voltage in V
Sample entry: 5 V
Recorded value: 240 V
